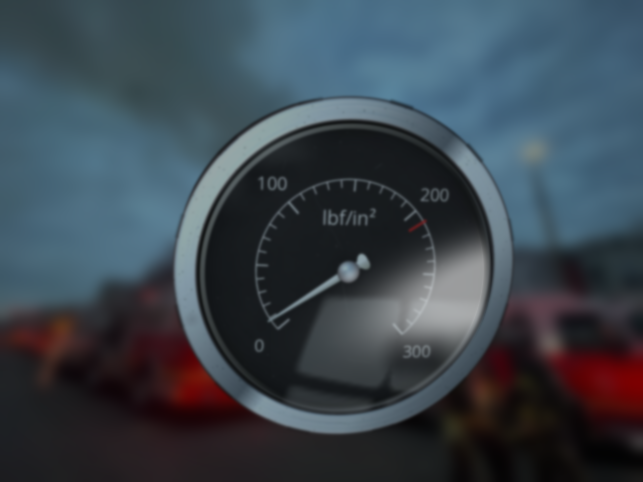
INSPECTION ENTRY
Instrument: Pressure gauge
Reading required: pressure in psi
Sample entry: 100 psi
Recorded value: 10 psi
